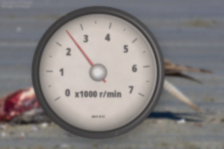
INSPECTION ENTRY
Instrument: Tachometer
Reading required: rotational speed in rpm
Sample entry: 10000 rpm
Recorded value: 2500 rpm
